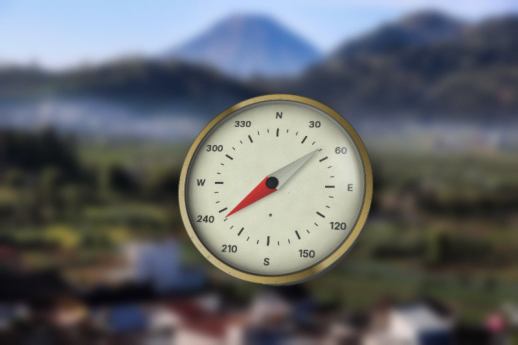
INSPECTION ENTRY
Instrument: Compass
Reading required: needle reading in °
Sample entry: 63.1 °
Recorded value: 230 °
